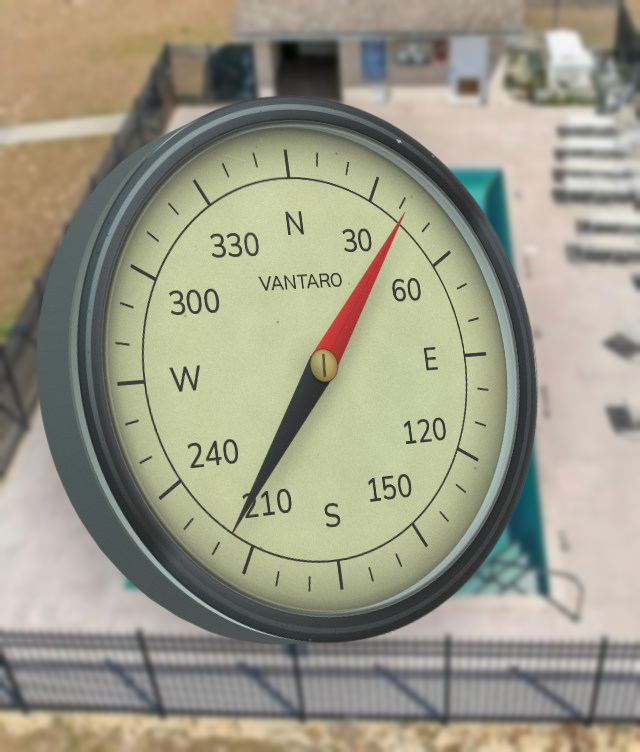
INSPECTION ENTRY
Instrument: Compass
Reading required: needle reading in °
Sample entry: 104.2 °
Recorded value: 40 °
